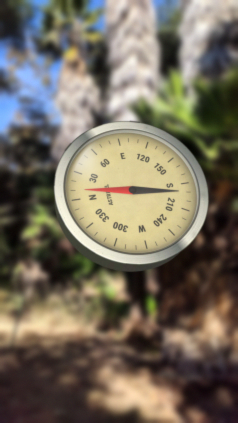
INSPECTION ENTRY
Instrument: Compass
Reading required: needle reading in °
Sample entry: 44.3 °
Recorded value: 10 °
